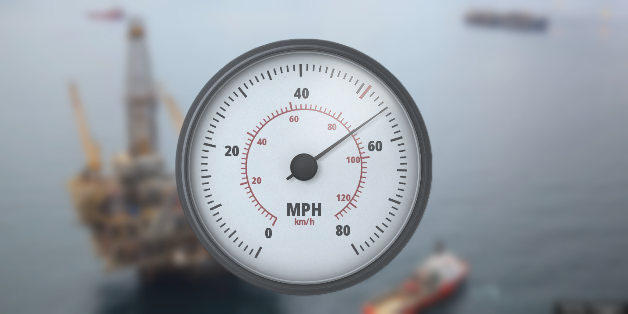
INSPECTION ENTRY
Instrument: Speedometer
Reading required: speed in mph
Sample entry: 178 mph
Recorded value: 55 mph
